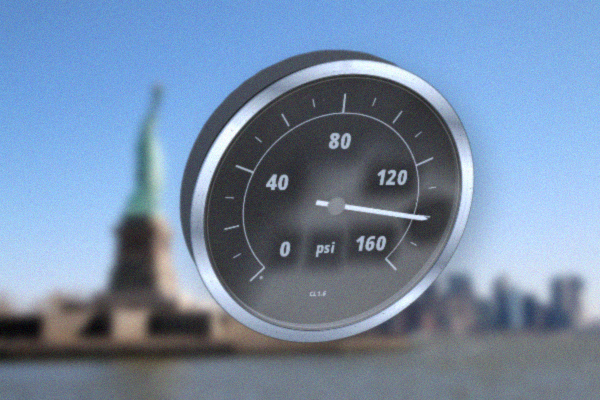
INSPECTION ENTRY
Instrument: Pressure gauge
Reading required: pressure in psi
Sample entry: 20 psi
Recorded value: 140 psi
